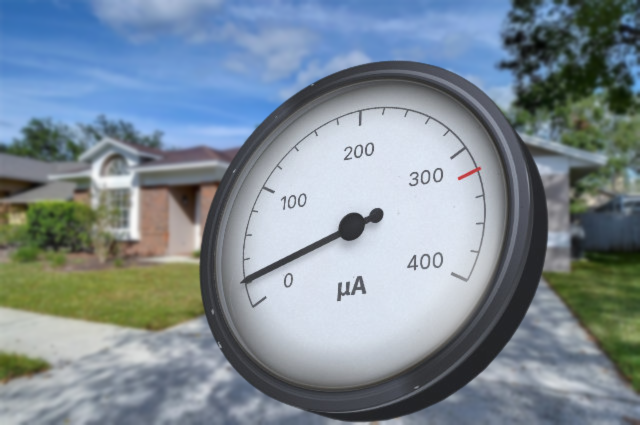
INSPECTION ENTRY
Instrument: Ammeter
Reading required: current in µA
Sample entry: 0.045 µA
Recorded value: 20 µA
